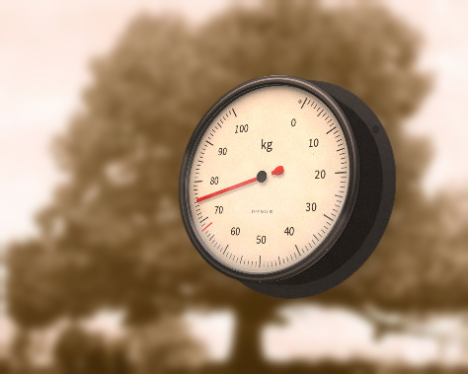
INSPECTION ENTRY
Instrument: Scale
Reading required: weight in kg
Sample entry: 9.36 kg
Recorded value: 75 kg
